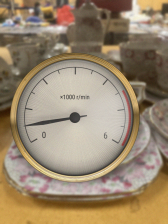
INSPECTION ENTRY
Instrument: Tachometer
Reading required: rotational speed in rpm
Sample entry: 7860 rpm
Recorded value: 500 rpm
